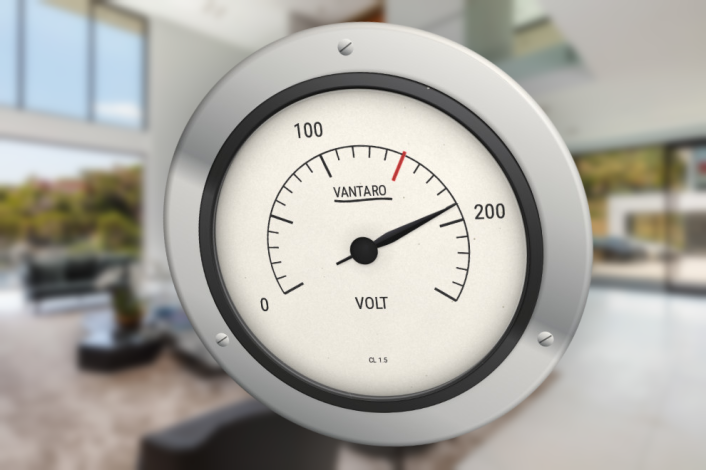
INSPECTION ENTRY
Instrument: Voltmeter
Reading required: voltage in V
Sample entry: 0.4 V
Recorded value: 190 V
